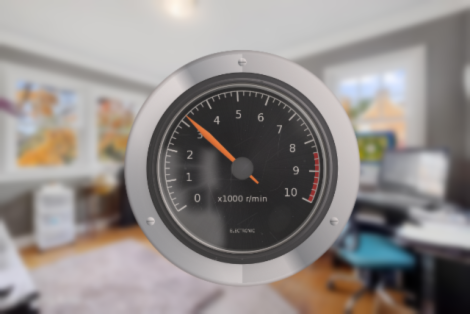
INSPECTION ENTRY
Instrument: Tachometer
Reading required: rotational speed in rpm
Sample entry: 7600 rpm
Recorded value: 3200 rpm
